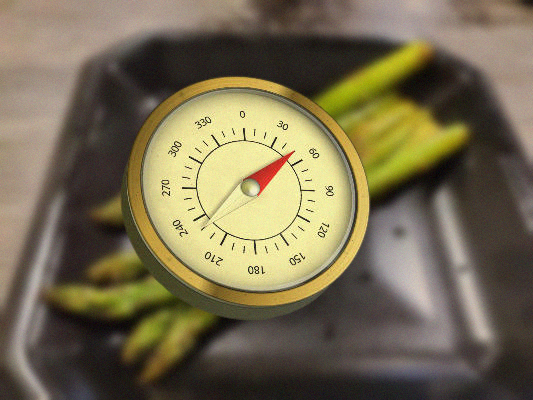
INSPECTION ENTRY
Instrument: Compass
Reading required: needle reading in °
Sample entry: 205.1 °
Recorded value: 50 °
